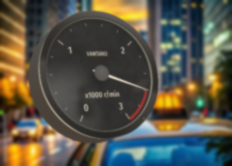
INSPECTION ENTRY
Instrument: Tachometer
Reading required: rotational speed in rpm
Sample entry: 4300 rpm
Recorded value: 2600 rpm
